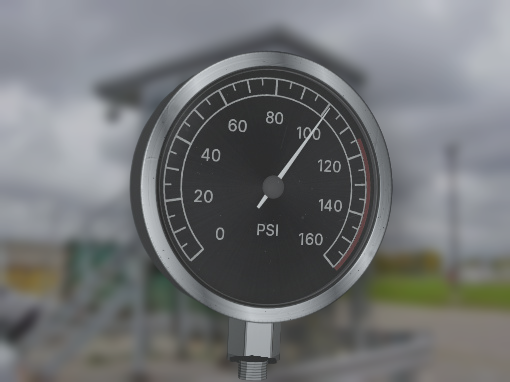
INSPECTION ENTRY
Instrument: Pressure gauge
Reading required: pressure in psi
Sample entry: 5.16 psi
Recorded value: 100 psi
